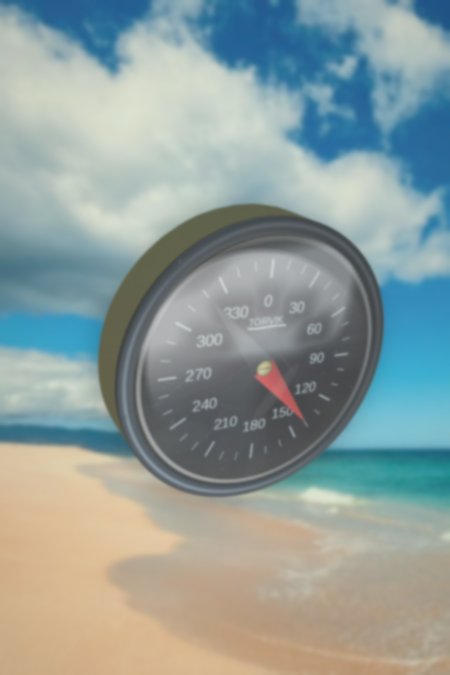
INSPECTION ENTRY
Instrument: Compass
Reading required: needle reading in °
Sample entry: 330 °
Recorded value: 140 °
